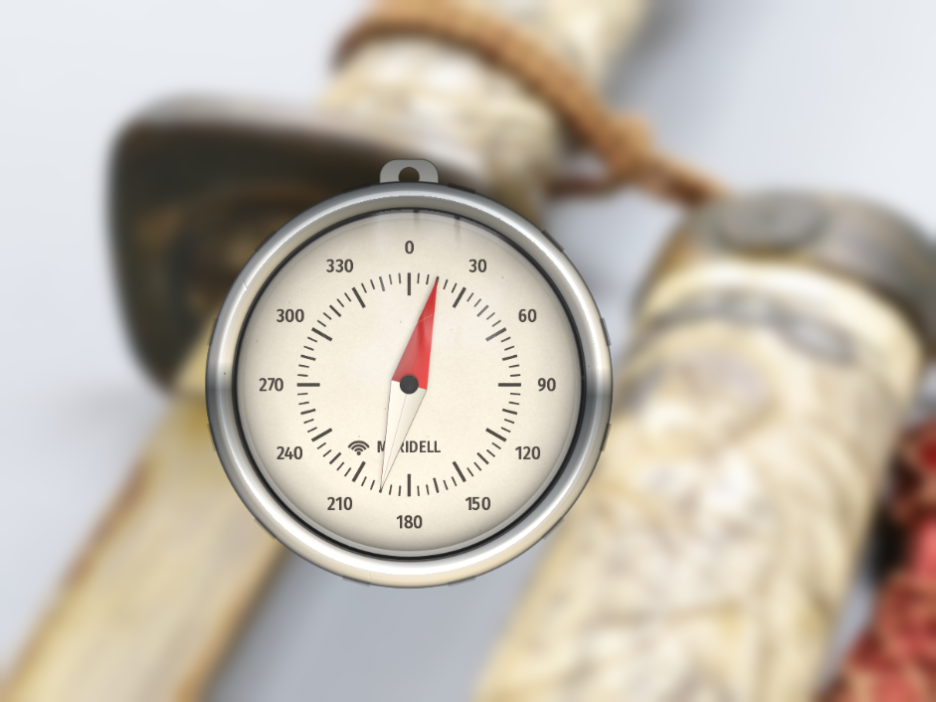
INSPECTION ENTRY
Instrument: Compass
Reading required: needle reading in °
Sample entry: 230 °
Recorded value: 15 °
